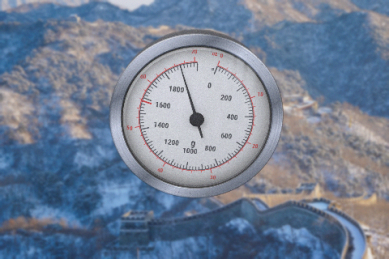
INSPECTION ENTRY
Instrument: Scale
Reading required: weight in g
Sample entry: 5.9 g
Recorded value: 1900 g
